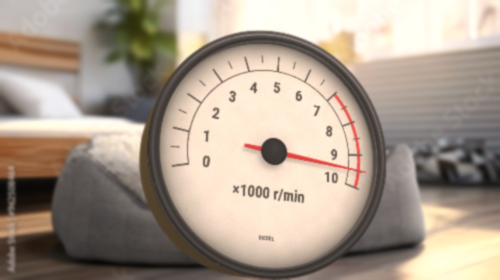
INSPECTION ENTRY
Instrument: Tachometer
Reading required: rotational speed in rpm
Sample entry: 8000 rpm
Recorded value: 9500 rpm
